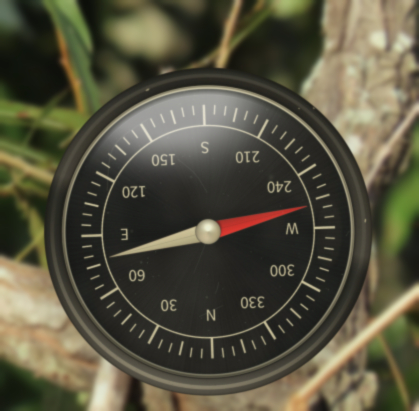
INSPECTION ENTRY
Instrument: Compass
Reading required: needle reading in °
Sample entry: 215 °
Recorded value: 257.5 °
